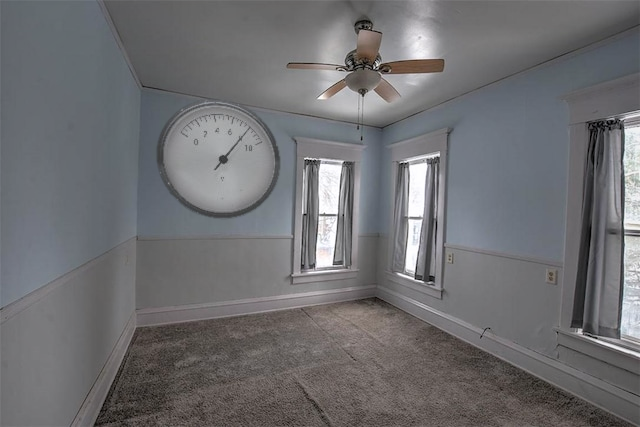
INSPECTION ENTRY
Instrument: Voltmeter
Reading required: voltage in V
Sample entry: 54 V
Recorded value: 8 V
